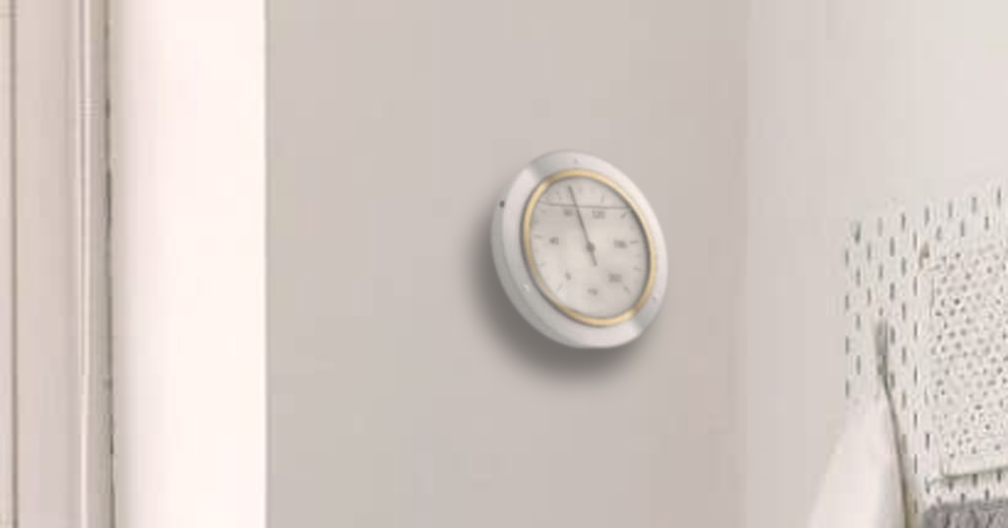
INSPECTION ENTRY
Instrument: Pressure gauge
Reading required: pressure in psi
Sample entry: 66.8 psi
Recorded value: 90 psi
